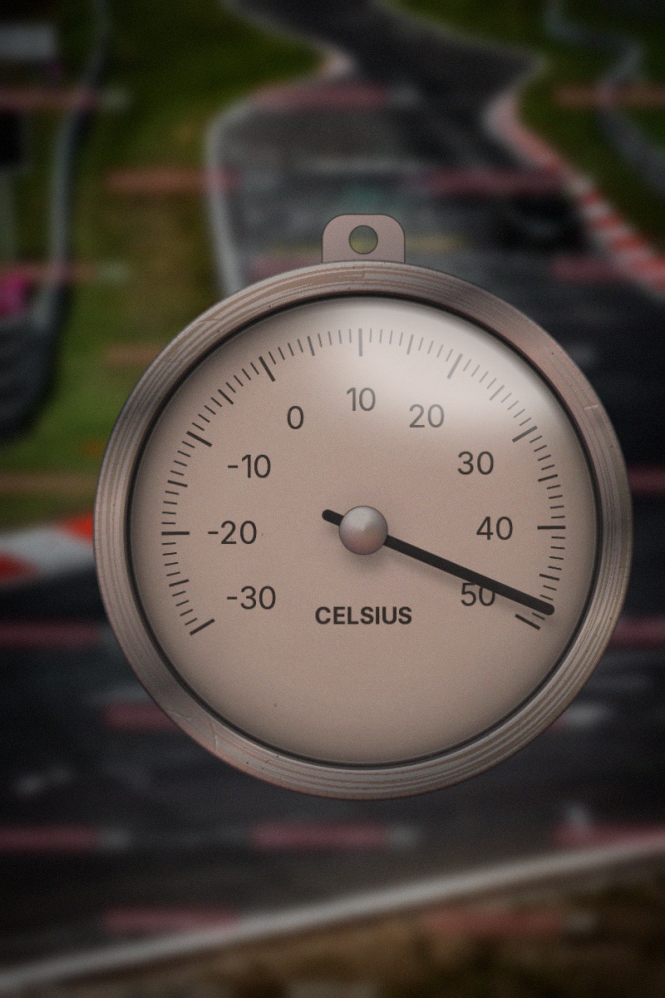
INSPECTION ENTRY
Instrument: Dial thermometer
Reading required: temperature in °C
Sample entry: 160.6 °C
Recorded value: 48 °C
